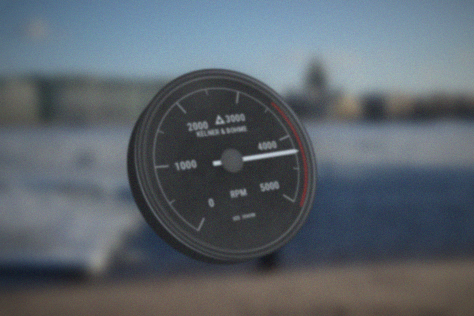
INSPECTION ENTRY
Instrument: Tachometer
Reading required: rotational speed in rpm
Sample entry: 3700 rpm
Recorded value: 4250 rpm
